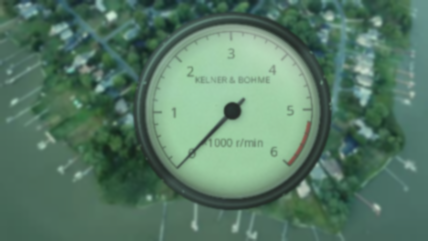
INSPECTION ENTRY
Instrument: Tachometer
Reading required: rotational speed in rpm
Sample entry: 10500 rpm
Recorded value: 0 rpm
